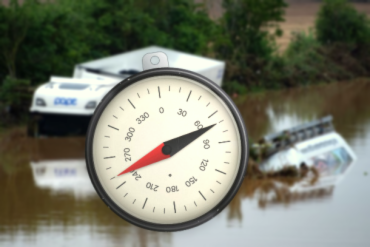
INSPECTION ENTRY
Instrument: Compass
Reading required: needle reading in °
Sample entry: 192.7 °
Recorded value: 250 °
